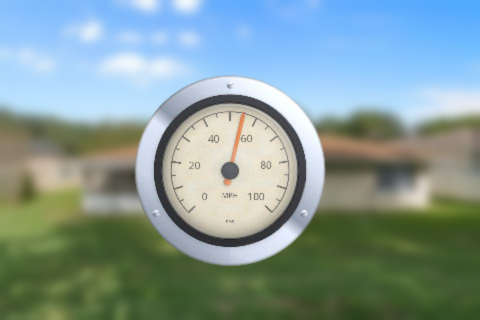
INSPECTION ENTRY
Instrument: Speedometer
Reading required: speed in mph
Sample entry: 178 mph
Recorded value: 55 mph
